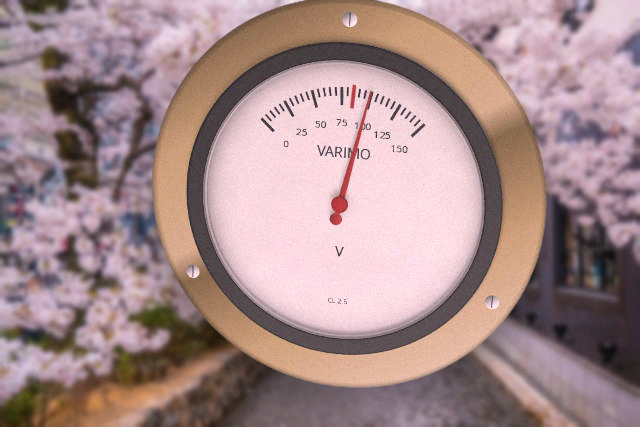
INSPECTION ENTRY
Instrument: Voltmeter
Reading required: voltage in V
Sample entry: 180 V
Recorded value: 100 V
